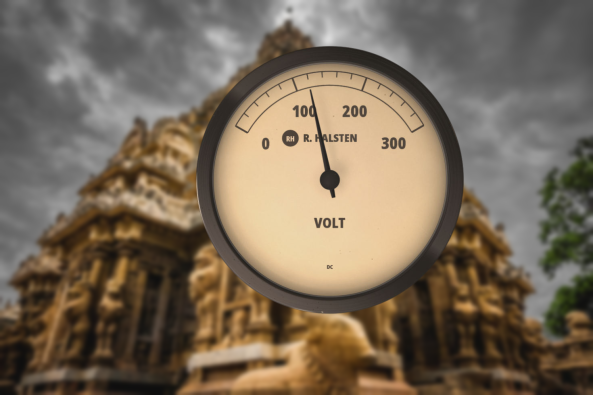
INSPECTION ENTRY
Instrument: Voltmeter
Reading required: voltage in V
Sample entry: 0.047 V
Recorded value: 120 V
